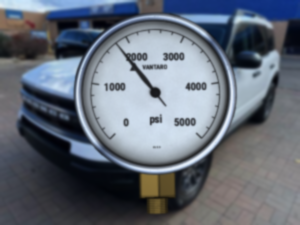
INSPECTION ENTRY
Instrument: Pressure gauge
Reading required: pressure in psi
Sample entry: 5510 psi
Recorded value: 1800 psi
